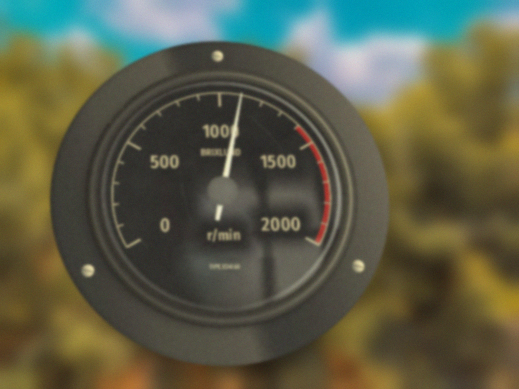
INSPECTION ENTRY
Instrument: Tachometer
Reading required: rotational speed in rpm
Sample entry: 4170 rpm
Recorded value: 1100 rpm
